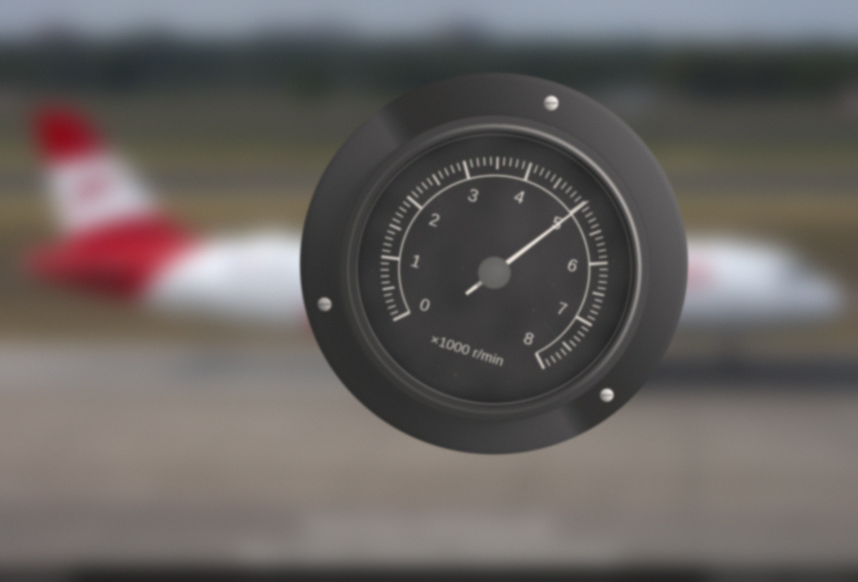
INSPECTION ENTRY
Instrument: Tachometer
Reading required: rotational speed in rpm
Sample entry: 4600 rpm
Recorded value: 5000 rpm
